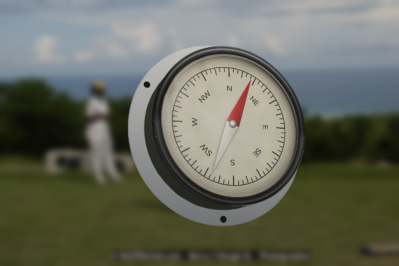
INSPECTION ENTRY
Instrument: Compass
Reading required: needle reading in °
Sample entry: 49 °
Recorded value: 25 °
